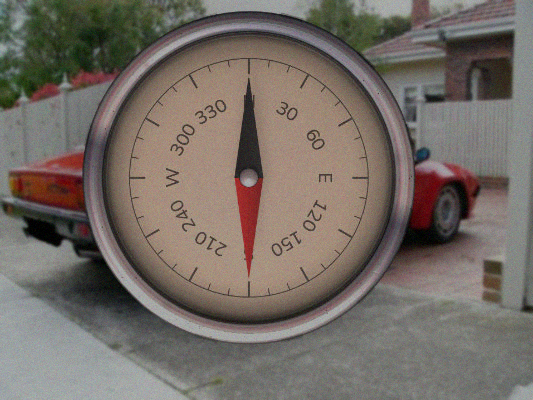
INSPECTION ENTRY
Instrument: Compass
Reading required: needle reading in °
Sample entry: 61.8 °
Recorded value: 180 °
